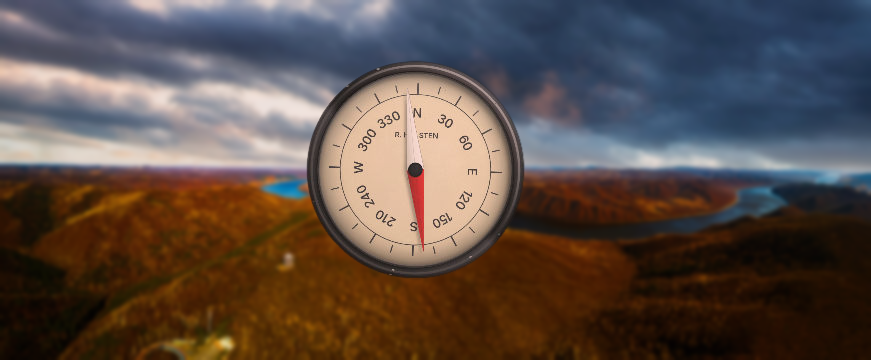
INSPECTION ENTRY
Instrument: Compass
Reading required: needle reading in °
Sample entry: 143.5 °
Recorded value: 172.5 °
